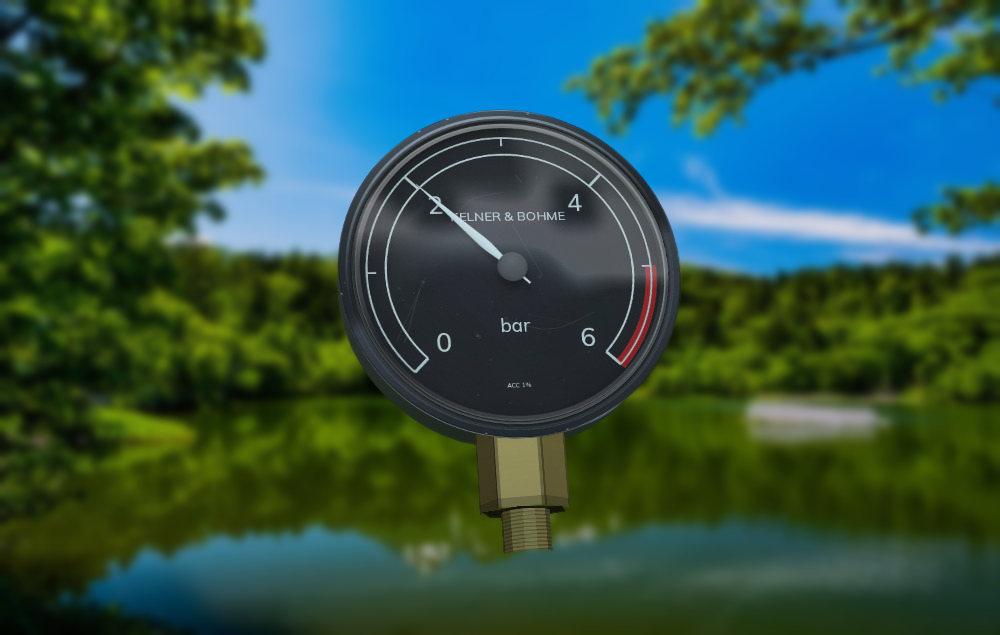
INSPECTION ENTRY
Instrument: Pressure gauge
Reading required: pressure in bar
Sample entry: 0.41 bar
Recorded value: 2 bar
